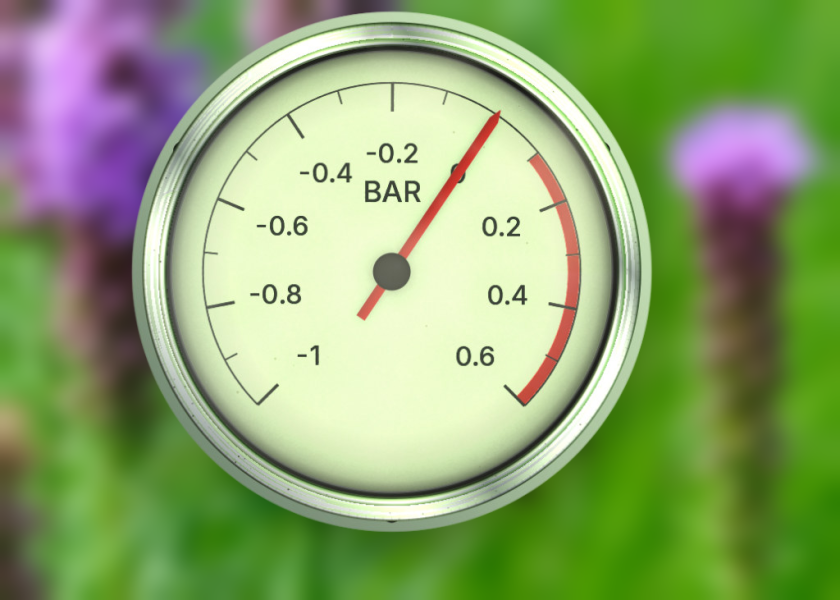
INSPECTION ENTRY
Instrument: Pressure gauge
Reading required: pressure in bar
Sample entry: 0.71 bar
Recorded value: 0 bar
